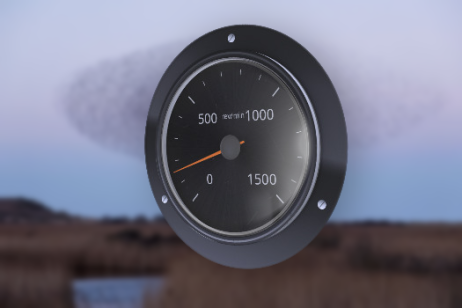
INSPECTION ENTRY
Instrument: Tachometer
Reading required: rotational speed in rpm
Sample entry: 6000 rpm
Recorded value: 150 rpm
